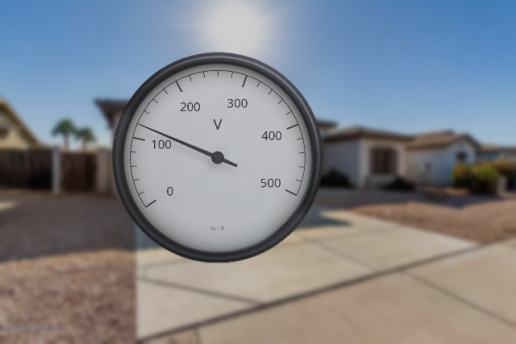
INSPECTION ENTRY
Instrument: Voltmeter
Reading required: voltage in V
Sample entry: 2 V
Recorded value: 120 V
